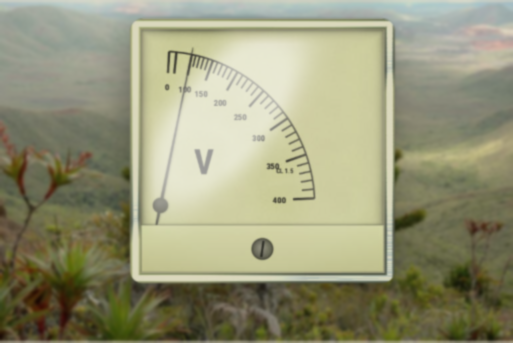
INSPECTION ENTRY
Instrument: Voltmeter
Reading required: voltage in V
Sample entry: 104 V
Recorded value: 100 V
